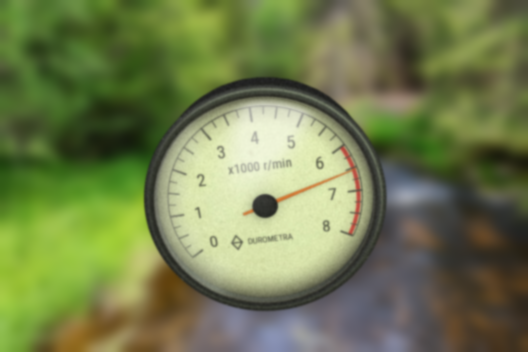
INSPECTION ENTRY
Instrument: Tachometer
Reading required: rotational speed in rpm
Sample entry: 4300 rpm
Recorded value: 6500 rpm
